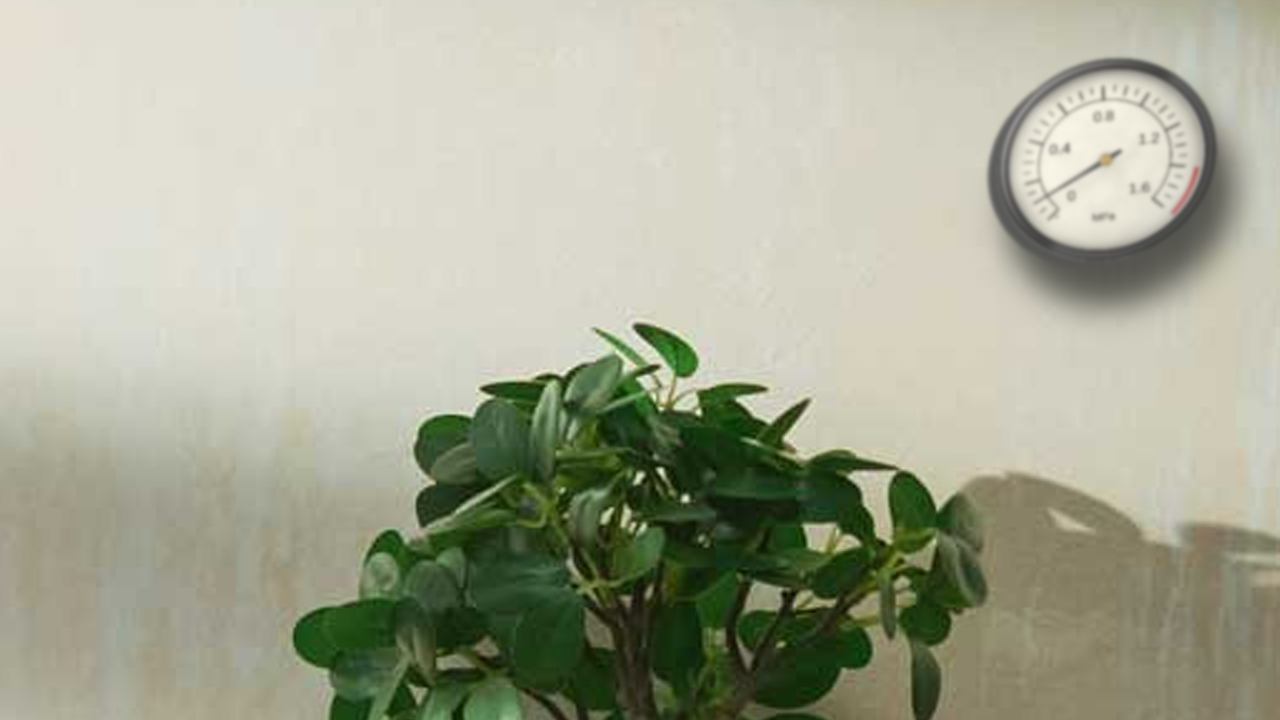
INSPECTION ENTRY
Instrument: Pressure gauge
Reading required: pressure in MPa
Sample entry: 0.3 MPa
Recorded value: 0.1 MPa
